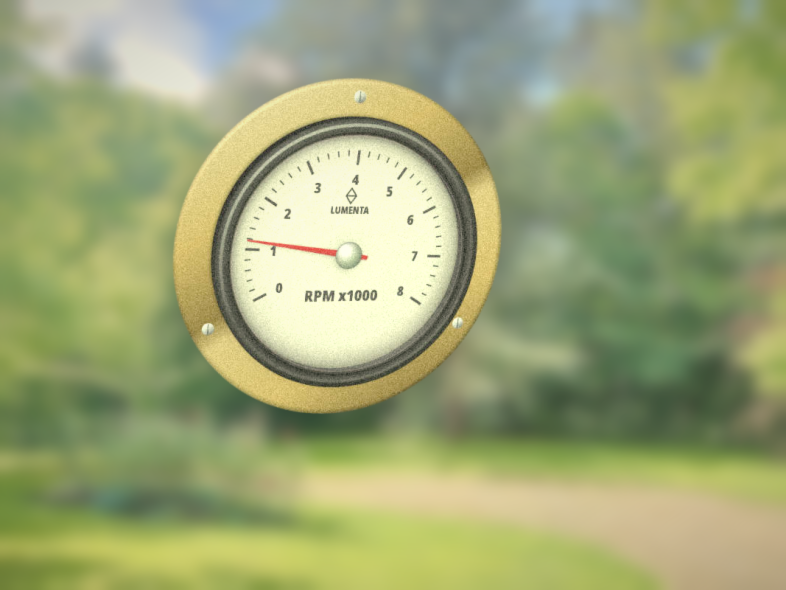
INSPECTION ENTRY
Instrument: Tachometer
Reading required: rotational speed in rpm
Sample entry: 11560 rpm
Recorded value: 1200 rpm
